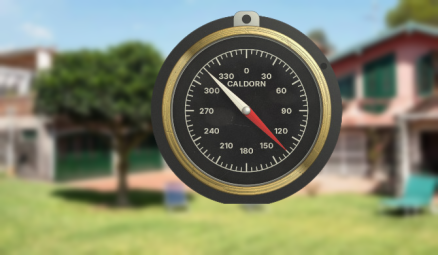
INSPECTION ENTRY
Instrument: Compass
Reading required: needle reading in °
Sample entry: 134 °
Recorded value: 135 °
